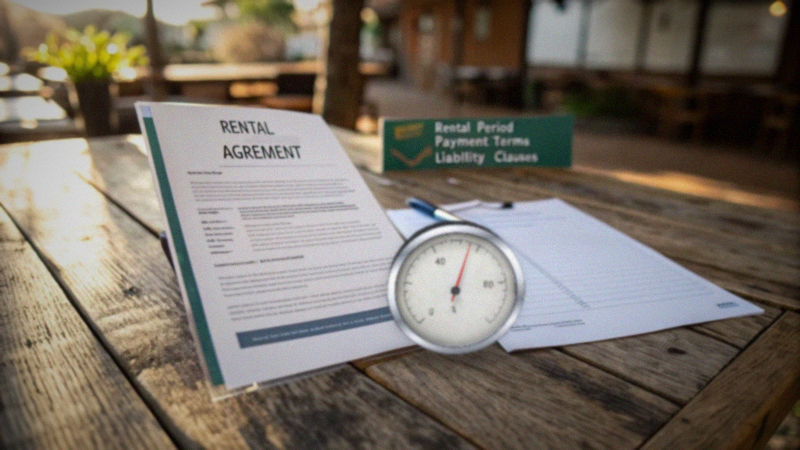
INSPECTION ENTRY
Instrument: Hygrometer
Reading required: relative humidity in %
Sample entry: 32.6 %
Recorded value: 56 %
